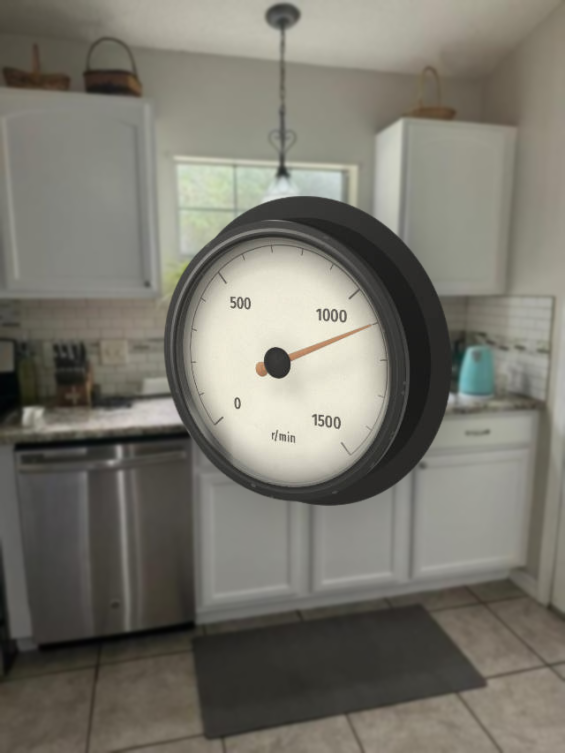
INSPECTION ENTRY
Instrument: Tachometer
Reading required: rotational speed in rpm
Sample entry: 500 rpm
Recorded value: 1100 rpm
